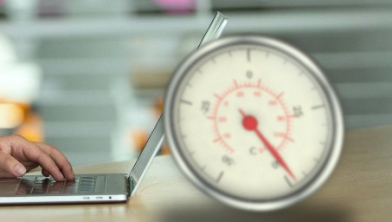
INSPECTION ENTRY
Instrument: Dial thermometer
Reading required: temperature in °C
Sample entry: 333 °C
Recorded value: 47.5 °C
